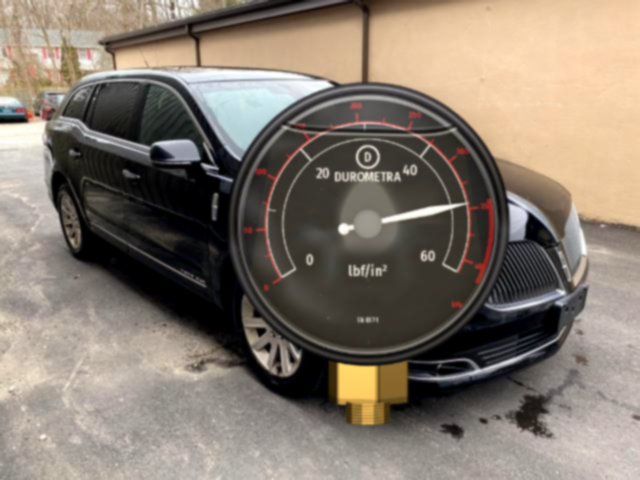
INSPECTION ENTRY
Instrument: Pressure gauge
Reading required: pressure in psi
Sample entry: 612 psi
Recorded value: 50 psi
